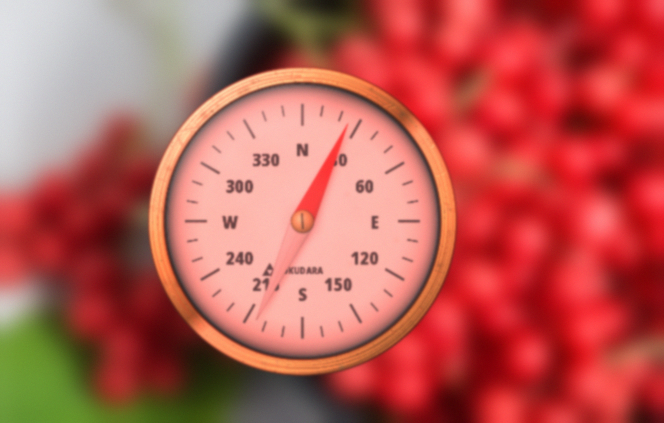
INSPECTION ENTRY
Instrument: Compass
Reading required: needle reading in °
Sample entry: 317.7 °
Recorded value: 25 °
